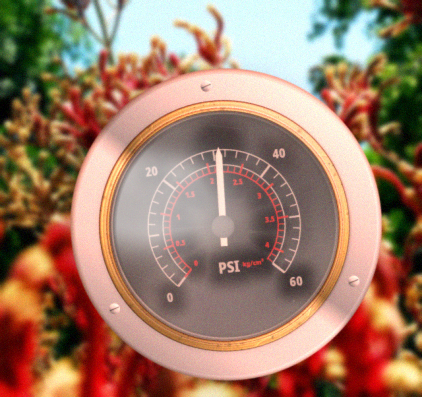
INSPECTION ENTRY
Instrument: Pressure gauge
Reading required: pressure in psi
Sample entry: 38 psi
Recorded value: 31 psi
